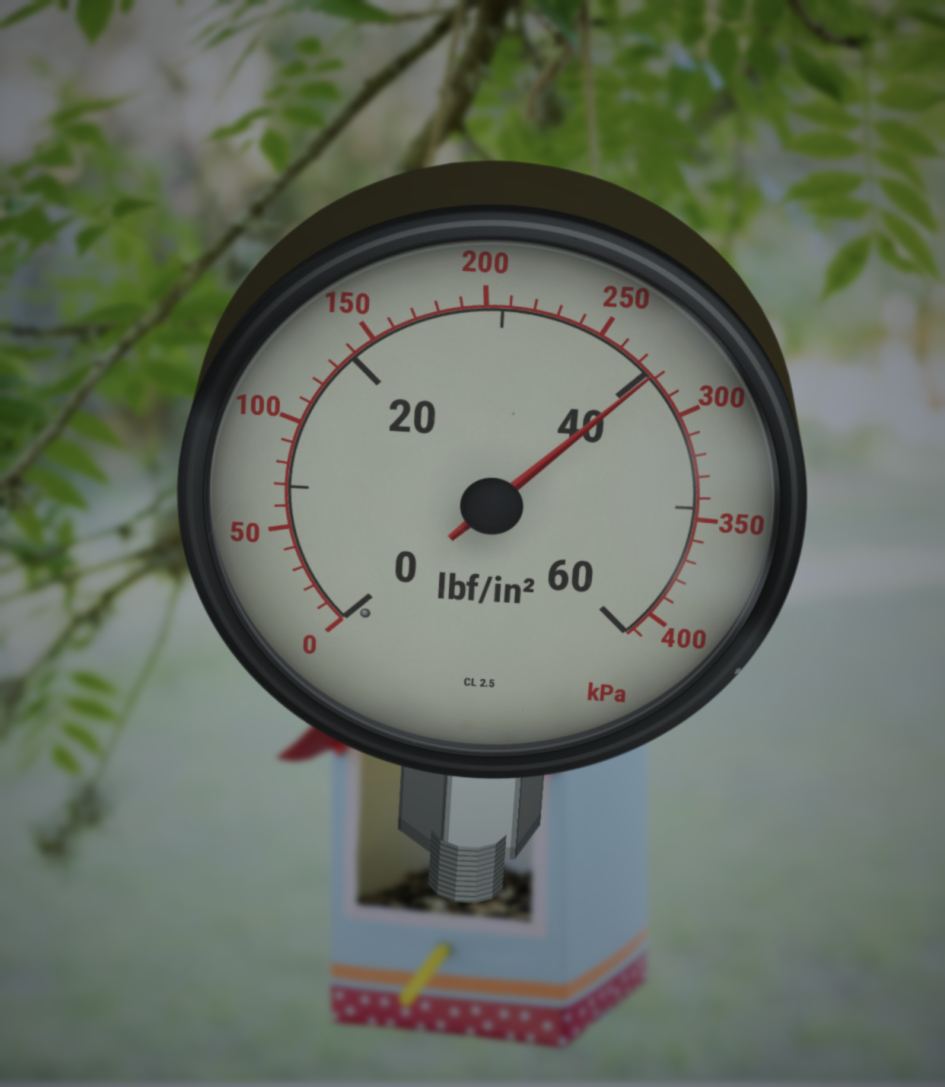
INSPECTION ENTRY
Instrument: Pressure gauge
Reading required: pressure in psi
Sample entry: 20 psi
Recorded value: 40 psi
